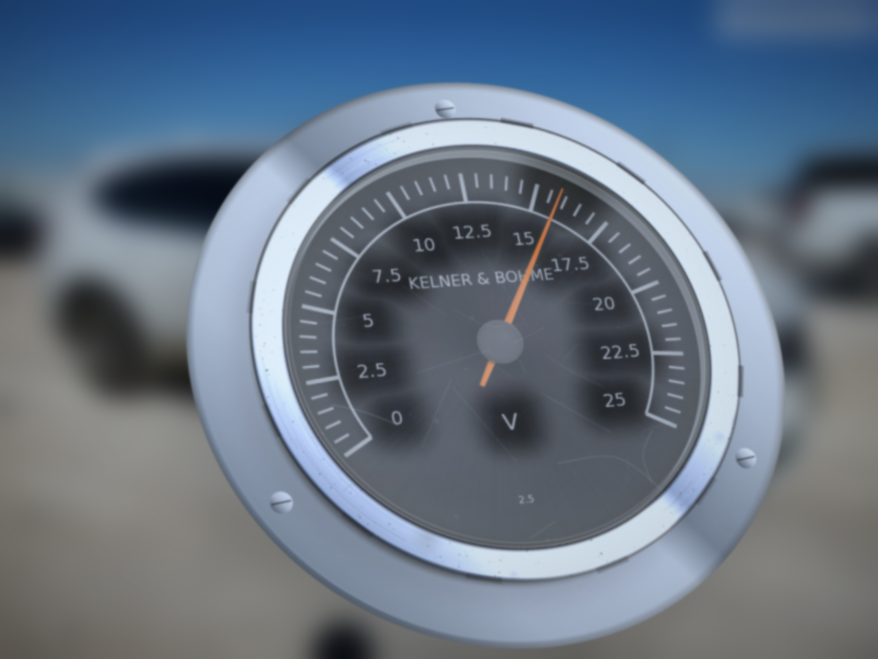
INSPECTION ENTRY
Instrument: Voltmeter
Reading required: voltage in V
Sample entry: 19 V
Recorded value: 15.75 V
